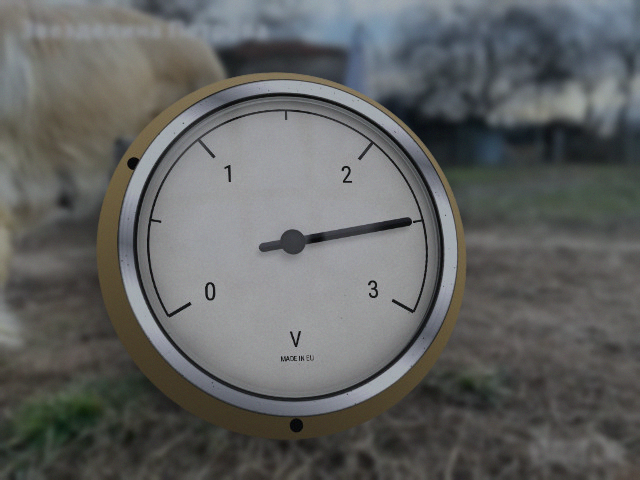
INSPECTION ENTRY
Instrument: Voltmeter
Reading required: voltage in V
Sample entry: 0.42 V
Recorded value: 2.5 V
